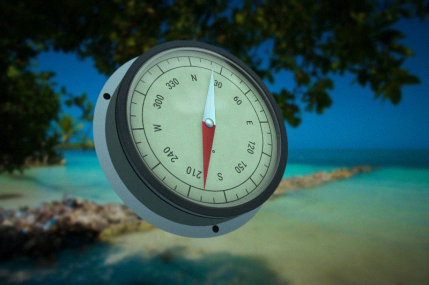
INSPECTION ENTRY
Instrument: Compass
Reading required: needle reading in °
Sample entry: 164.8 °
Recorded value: 200 °
